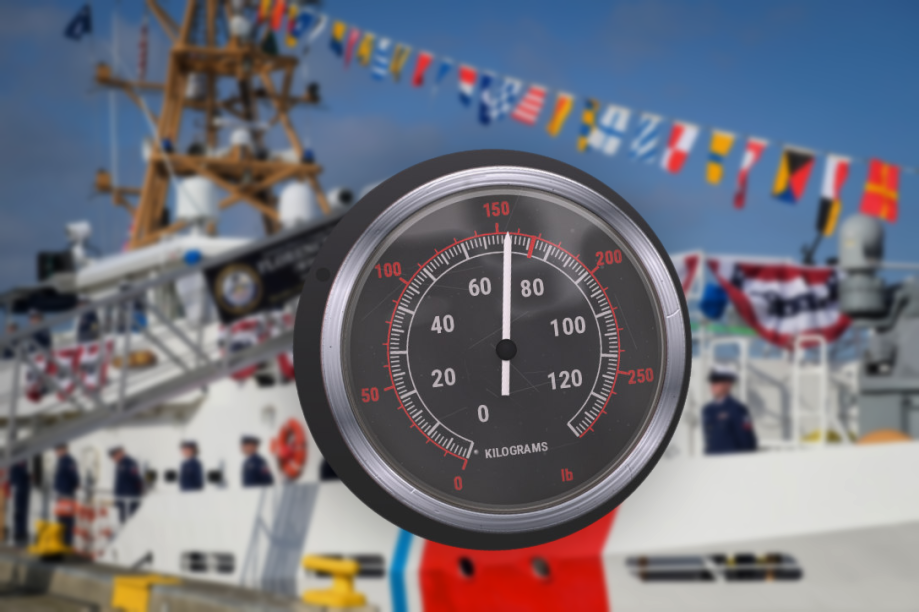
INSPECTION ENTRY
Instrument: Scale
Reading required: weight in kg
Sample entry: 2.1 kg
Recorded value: 70 kg
